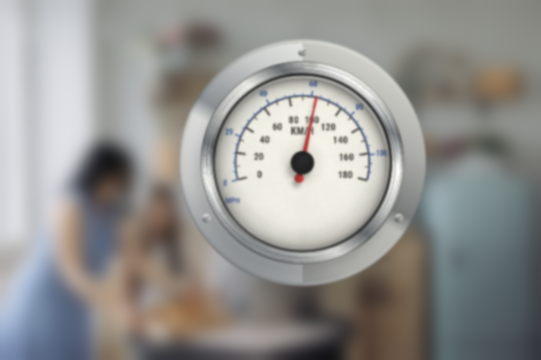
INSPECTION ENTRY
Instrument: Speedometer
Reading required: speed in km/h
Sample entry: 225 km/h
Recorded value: 100 km/h
